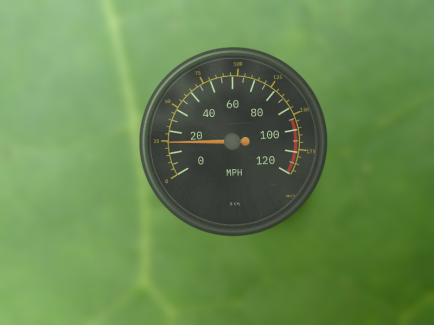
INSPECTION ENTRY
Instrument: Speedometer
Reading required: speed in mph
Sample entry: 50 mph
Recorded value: 15 mph
